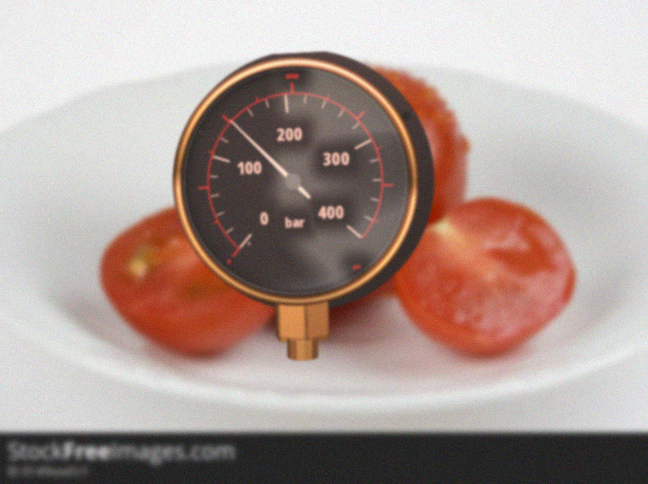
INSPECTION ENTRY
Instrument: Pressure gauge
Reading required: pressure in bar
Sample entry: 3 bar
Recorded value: 140 bar
